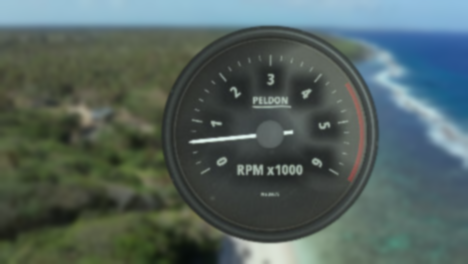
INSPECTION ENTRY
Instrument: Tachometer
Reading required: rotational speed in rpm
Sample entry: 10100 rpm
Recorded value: 600 rpm
